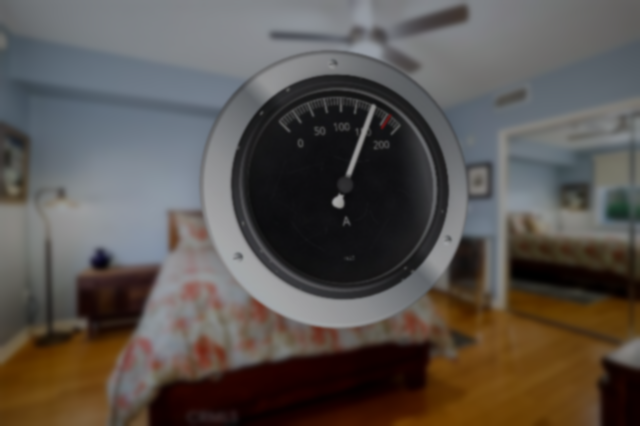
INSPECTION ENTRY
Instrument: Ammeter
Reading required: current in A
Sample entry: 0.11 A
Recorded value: 150 A
